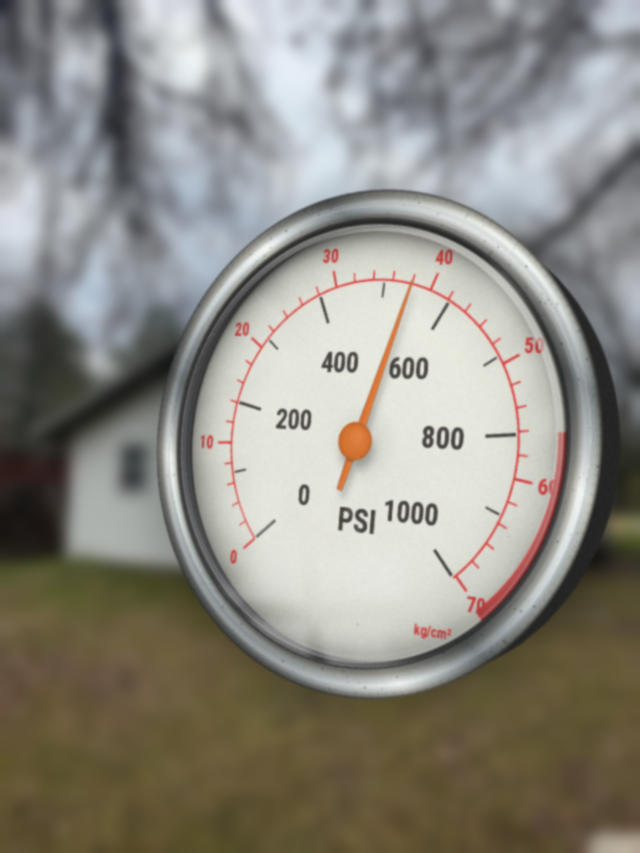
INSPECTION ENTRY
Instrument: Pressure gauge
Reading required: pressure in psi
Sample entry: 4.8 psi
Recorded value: 550 psi
